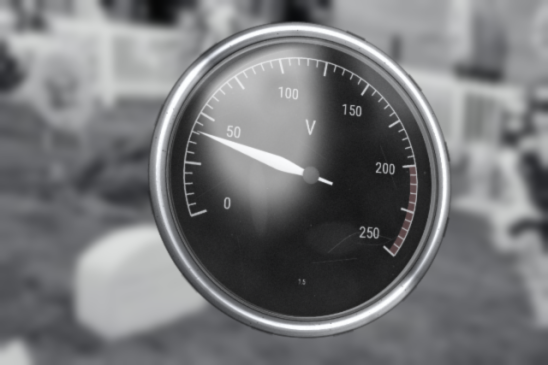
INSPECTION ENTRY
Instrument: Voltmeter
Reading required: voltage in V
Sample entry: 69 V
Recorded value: 40 V
